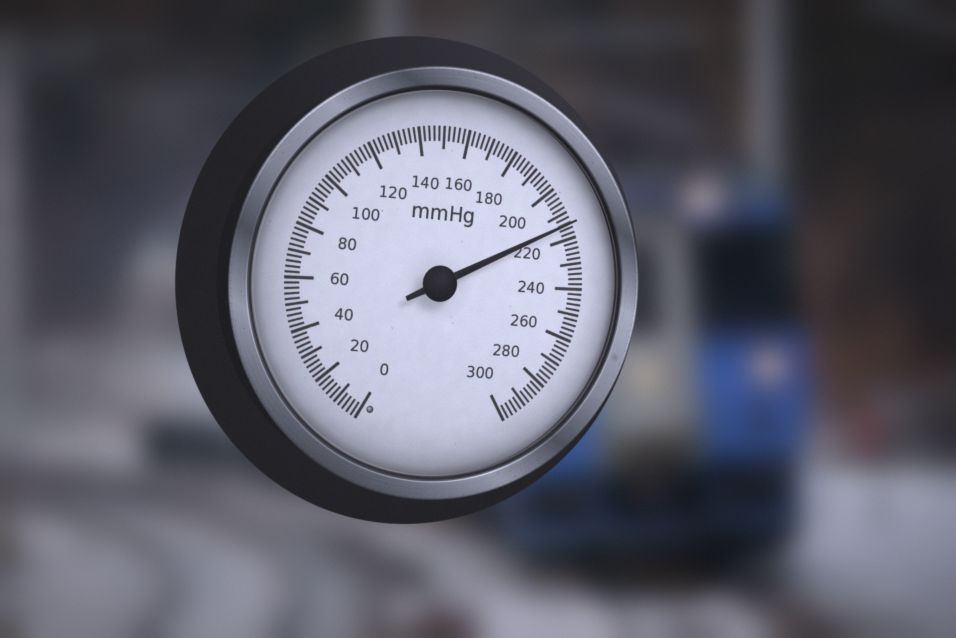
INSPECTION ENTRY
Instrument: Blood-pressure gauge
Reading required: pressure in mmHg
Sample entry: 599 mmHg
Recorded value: 214 mmHg
